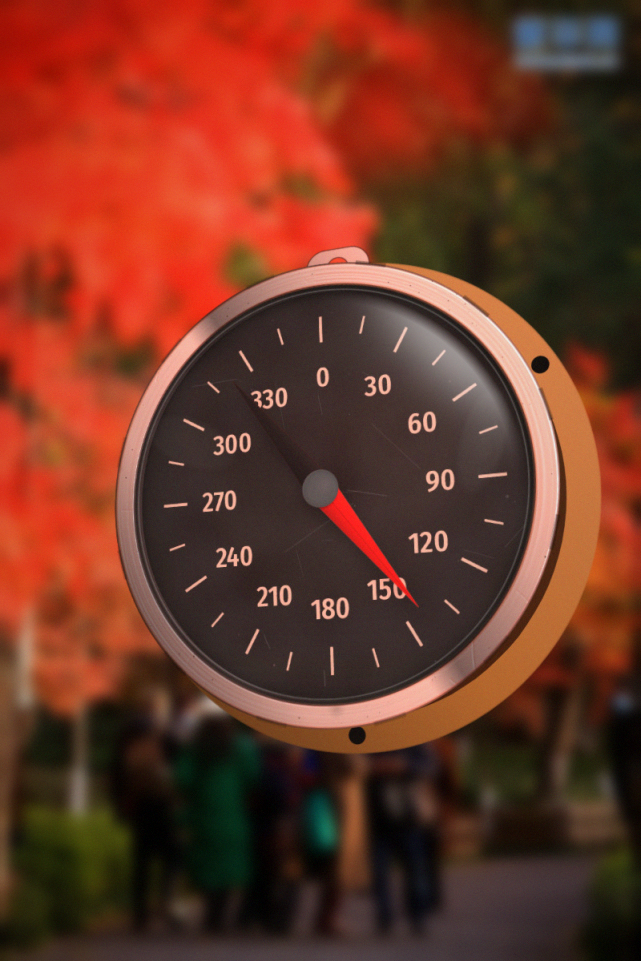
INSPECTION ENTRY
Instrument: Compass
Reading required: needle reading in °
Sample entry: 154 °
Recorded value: 142.5 °
